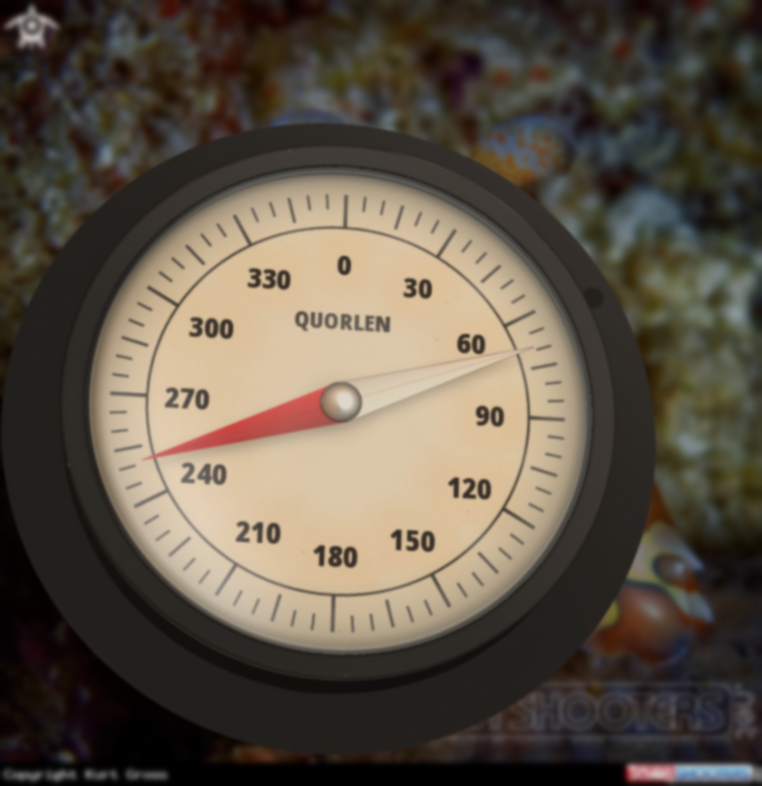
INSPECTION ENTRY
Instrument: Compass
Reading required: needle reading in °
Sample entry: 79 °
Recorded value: 250 °
